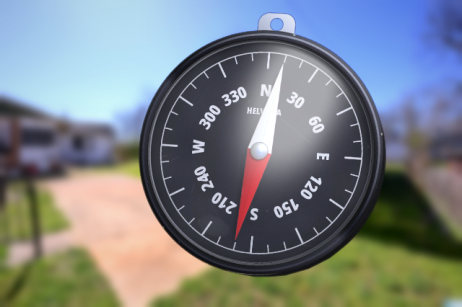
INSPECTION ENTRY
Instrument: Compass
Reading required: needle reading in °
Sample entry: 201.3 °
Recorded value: 190 °
